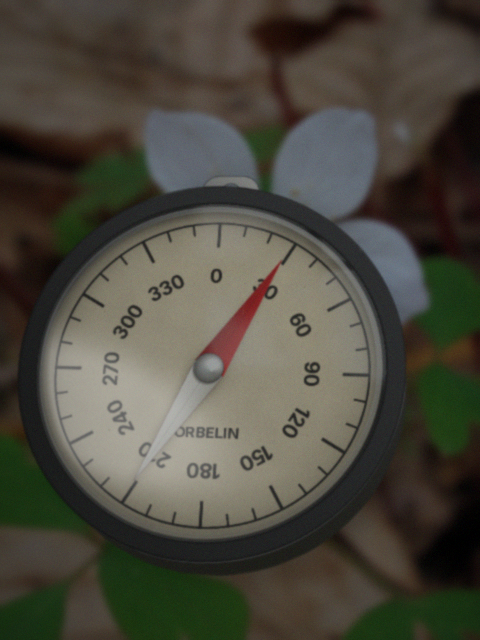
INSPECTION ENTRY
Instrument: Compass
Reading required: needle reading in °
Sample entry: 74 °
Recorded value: 30 °
